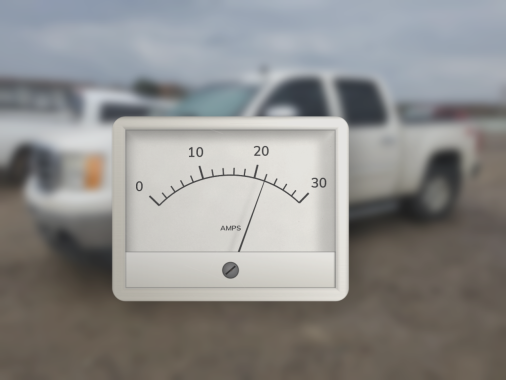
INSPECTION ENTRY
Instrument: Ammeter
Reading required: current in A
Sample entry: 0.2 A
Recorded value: 22 A
